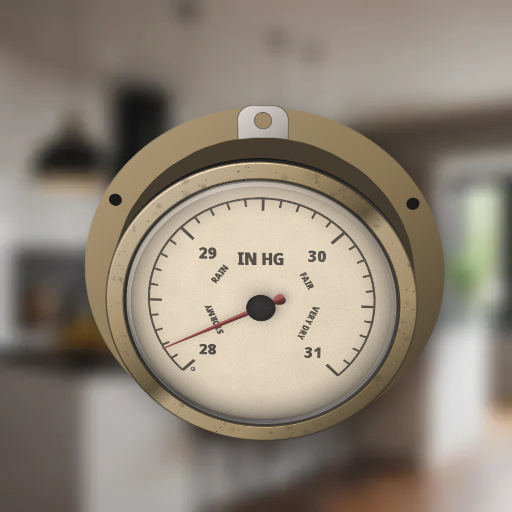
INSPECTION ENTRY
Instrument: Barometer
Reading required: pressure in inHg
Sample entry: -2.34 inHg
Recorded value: 28.2 inHg
